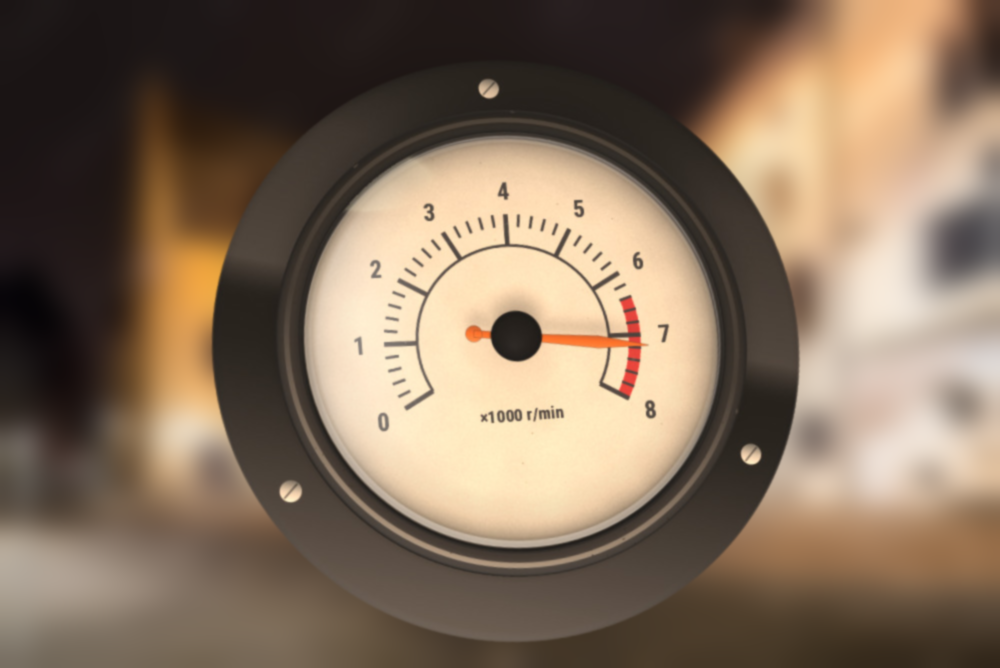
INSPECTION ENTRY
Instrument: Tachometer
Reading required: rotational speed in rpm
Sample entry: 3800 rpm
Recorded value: 7200 rpm
